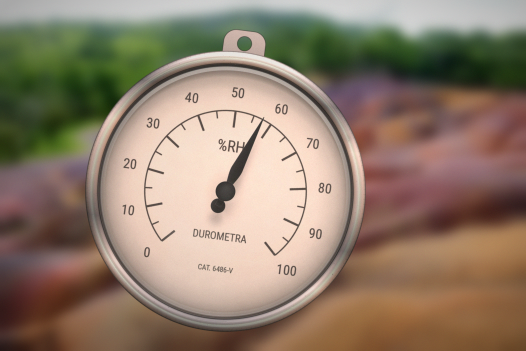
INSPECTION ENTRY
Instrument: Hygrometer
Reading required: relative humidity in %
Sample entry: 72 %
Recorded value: 57.5 %
